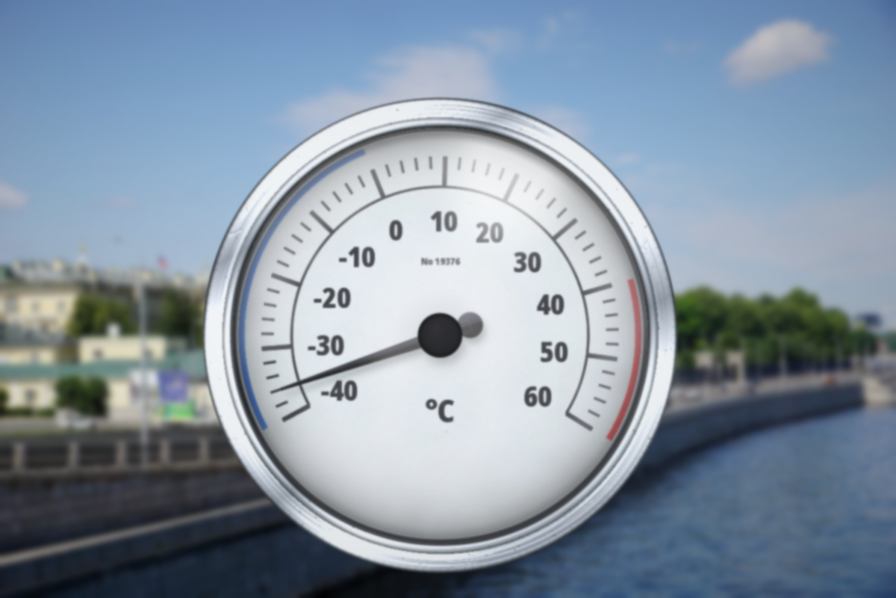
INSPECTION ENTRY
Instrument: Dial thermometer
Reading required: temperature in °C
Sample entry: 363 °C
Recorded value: -36 °C
